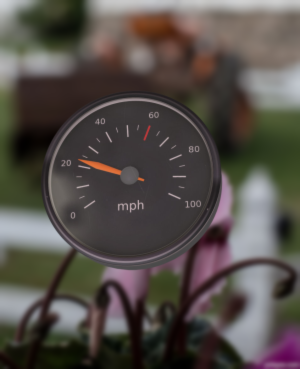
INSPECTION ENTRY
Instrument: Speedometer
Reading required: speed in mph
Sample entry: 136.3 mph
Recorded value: 22.5 mph
